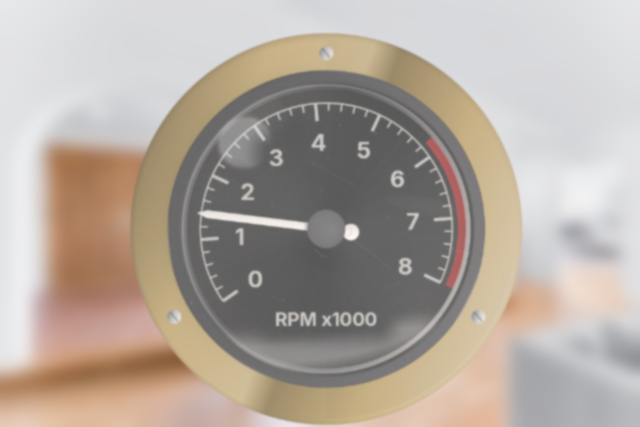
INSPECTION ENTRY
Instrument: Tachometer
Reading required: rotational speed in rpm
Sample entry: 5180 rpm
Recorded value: 1400 rpm
